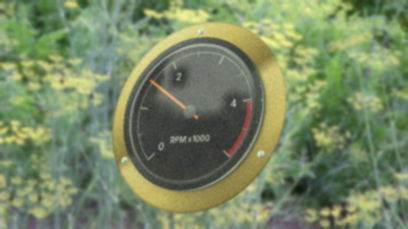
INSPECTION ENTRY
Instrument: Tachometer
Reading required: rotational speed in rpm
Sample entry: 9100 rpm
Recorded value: 1500 rpm
